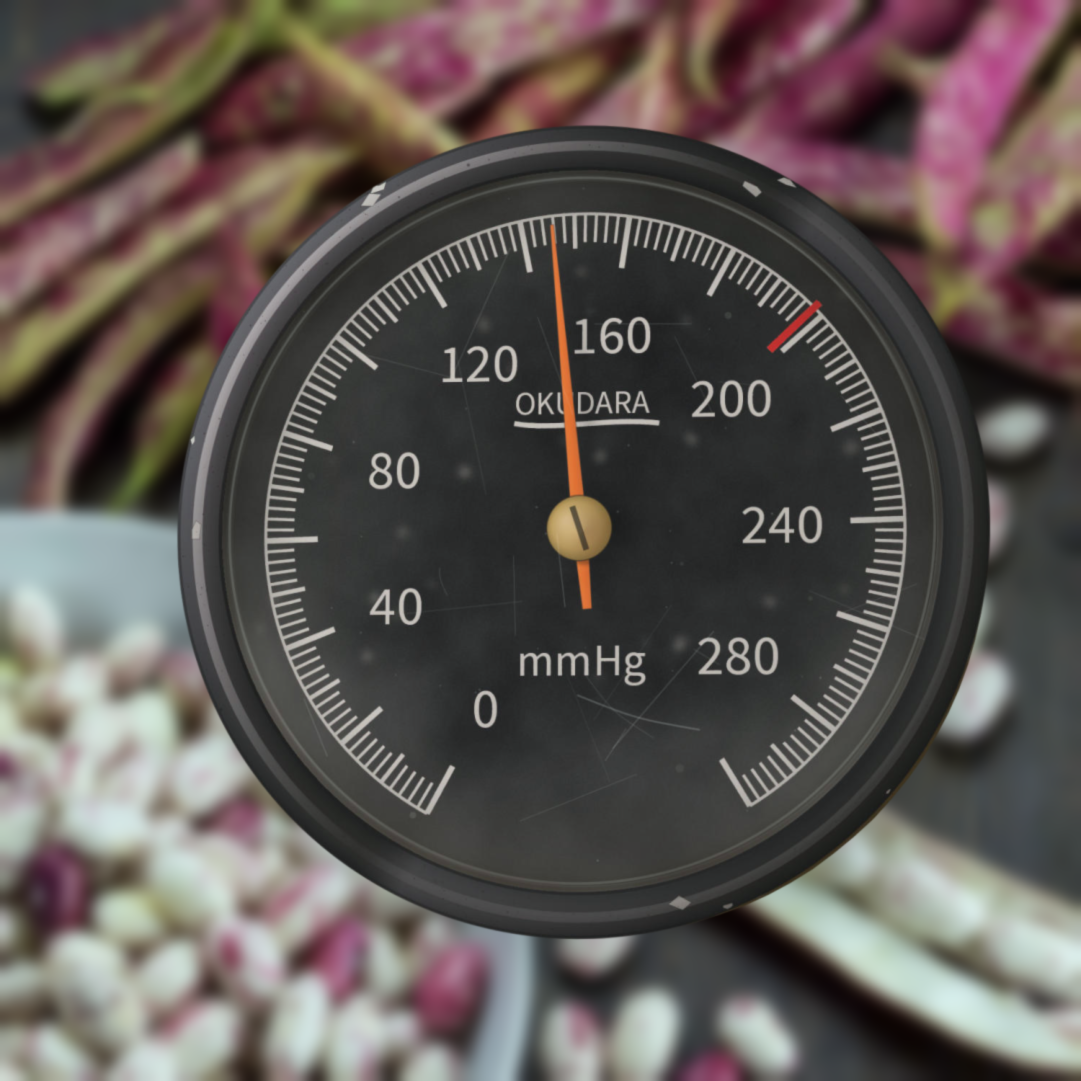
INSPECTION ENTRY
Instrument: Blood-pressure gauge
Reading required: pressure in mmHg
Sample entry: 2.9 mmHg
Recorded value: 146 mmHg
